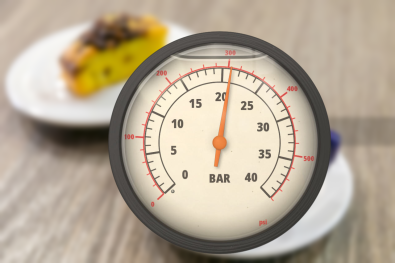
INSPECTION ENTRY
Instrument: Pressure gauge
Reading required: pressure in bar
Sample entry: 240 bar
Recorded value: 21 bar
